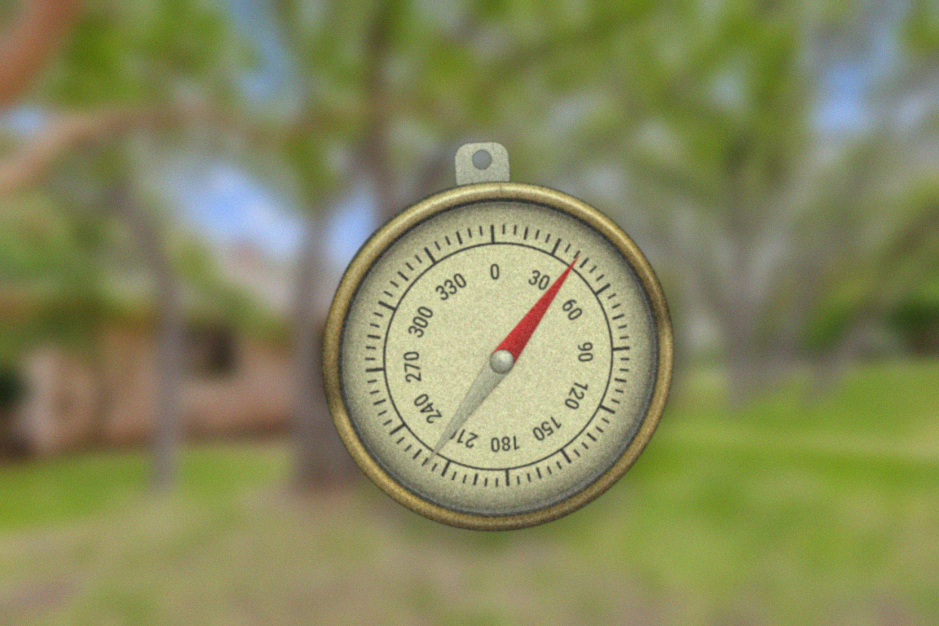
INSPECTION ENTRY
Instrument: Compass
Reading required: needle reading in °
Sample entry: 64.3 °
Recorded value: 40 °
